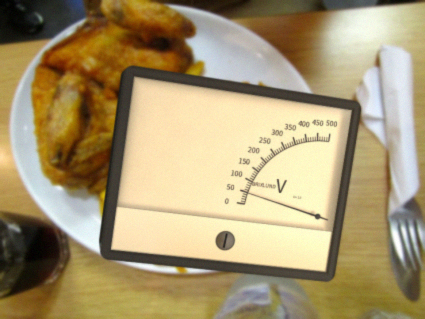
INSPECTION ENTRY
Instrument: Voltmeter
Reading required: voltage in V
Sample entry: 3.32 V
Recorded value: 50 V
